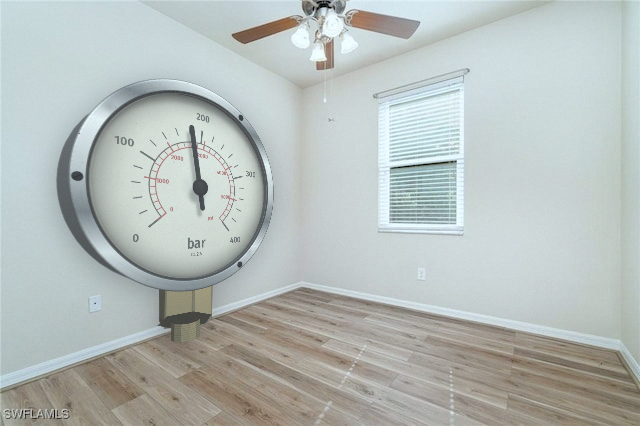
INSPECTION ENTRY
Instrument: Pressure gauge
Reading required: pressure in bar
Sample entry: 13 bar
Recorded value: 180 bar
